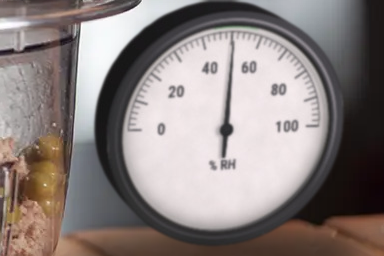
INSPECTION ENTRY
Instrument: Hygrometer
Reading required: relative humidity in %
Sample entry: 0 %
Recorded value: 50 %
